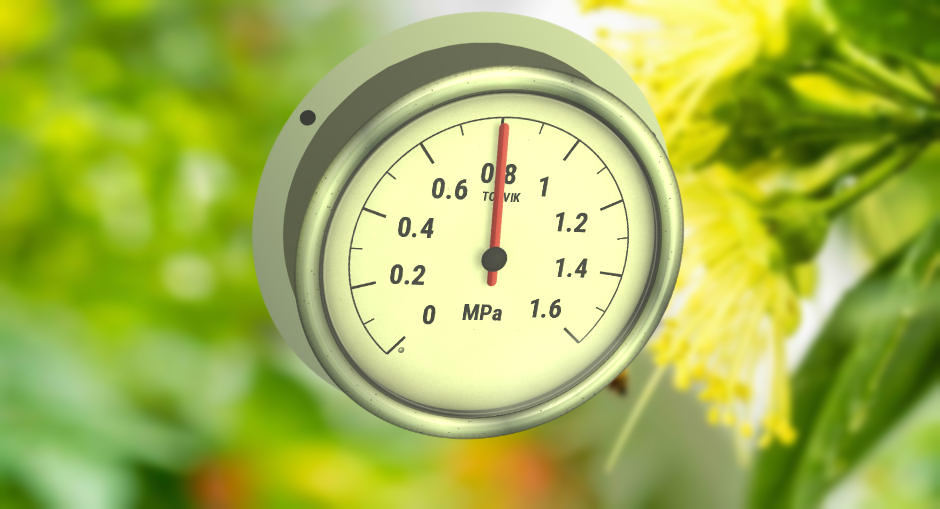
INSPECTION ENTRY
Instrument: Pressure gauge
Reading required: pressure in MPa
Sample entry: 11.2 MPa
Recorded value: 0.8 MPa
